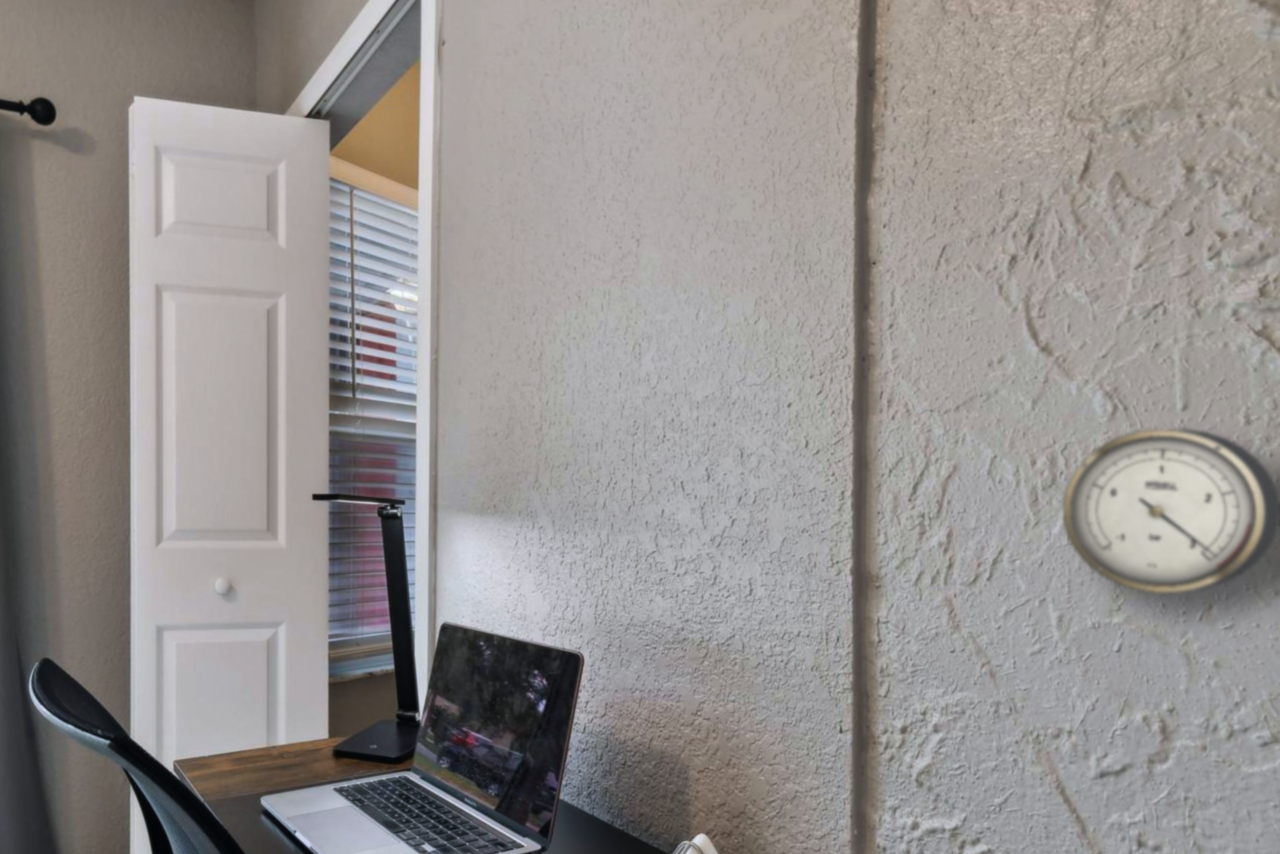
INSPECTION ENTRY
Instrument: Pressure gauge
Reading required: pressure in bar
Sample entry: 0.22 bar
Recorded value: 2.9 bar
